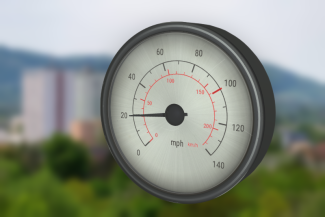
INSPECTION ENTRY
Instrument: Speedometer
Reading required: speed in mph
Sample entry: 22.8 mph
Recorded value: 20 mph
